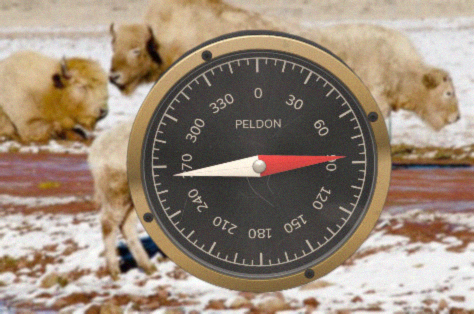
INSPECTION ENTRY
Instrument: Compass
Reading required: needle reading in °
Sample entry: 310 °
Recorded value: 85 °
